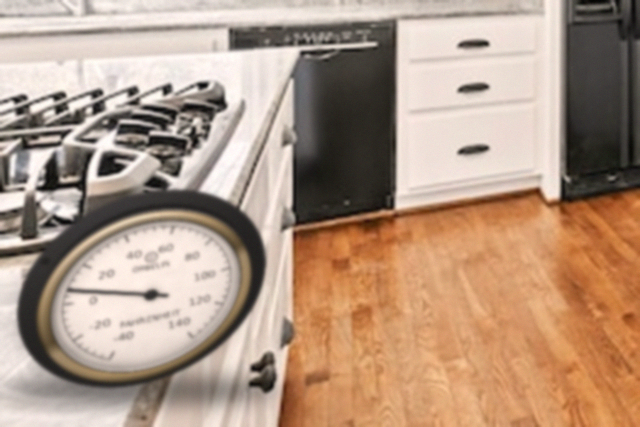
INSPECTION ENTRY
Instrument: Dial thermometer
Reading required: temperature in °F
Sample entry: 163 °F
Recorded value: 8 °F
